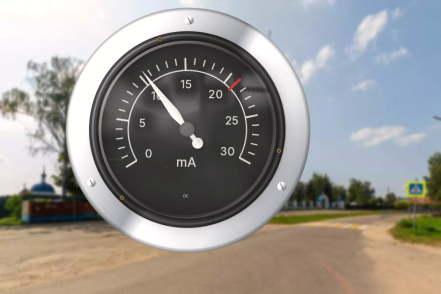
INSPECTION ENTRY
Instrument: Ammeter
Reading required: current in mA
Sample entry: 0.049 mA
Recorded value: 10.5 mA
